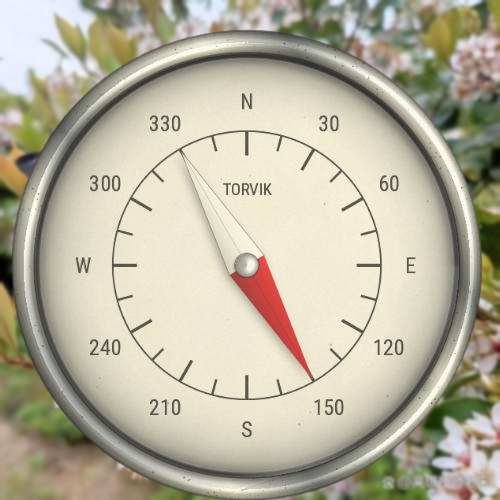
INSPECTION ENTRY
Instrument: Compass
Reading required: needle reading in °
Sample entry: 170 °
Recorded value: 150 °
